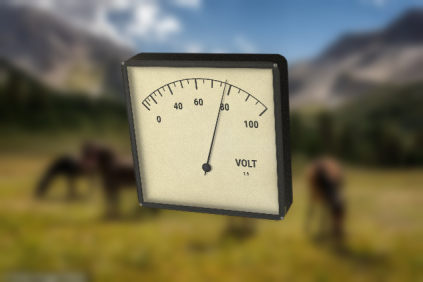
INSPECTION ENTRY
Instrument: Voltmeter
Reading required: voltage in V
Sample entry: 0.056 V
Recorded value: 77.5 V
